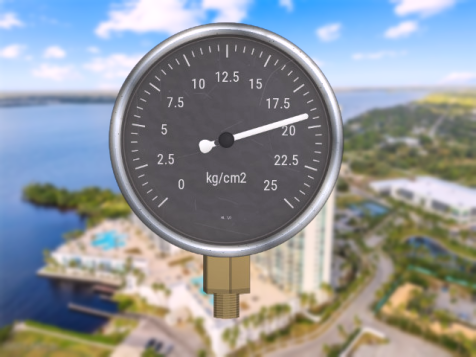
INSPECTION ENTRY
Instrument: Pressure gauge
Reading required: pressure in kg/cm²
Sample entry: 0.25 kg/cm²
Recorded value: 19.25 kg/cm²
